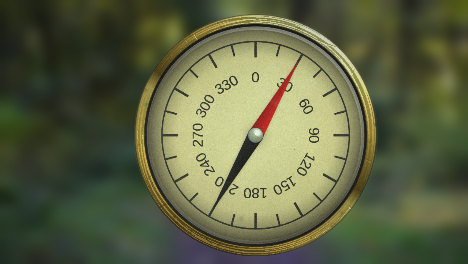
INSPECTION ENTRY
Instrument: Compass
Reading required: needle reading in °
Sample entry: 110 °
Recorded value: 30 °
